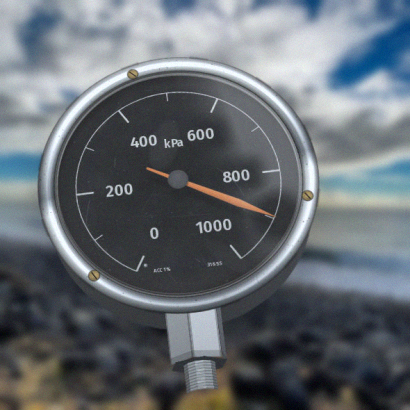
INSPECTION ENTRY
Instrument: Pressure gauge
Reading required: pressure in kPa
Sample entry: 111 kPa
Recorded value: 900 kPa
